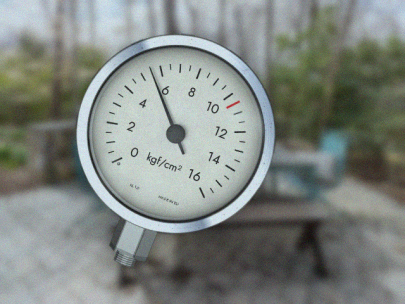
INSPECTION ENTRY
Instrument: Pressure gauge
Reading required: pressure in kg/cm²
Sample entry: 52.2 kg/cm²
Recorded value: 5.5 kg/cm²
